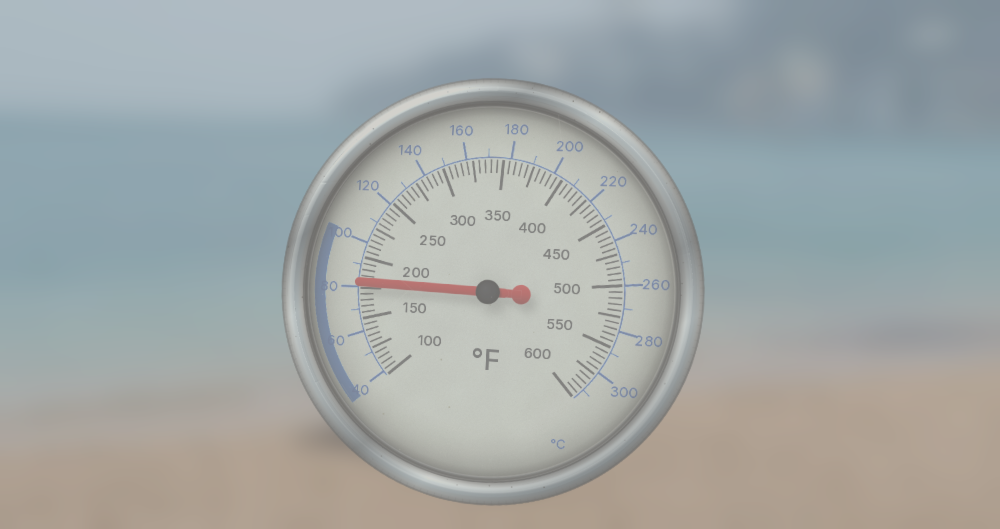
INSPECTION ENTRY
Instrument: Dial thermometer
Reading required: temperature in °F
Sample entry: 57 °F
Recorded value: 180 °F
